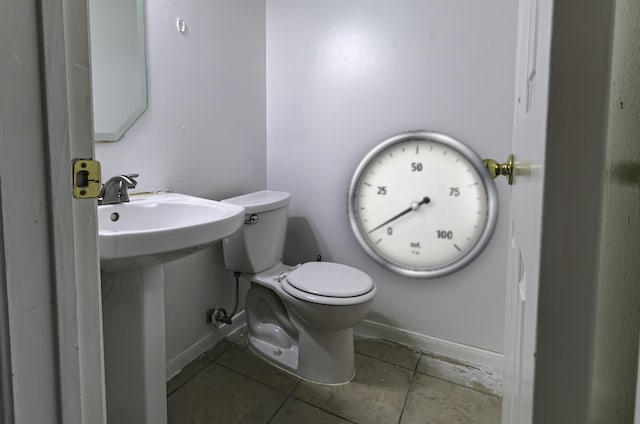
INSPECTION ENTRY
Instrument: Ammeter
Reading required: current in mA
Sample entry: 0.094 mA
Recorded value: 5 mA
